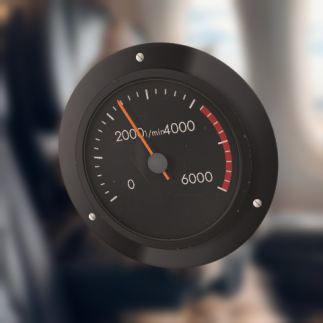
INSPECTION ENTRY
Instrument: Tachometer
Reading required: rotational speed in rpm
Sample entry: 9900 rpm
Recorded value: 2400 rpm
